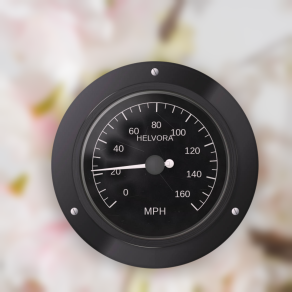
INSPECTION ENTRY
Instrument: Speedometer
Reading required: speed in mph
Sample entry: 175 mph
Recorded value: 22.5 mph
